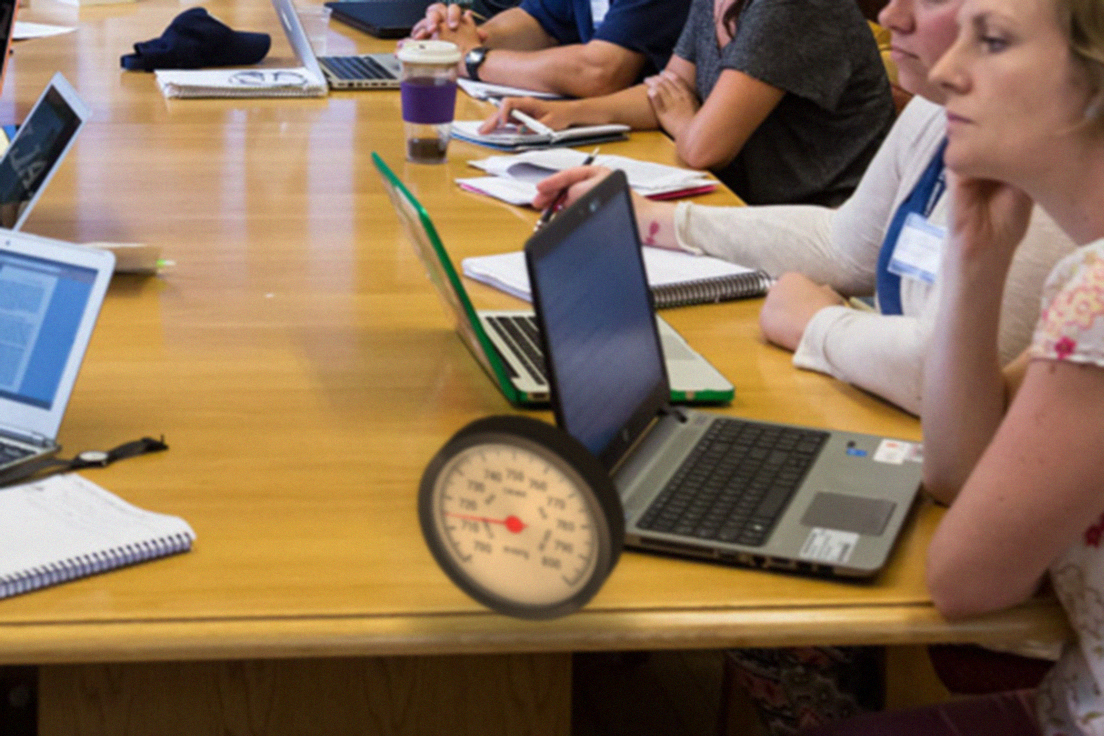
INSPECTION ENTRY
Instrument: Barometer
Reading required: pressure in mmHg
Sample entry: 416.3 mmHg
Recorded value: 715 mmHg
